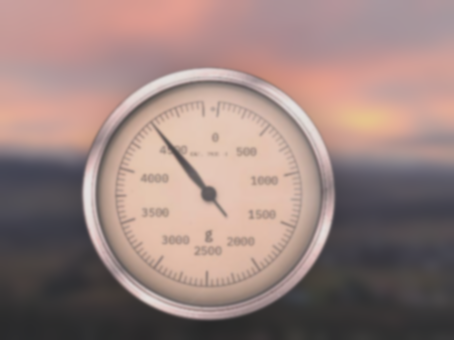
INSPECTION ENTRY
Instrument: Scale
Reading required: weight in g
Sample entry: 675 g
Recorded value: 4500 g
